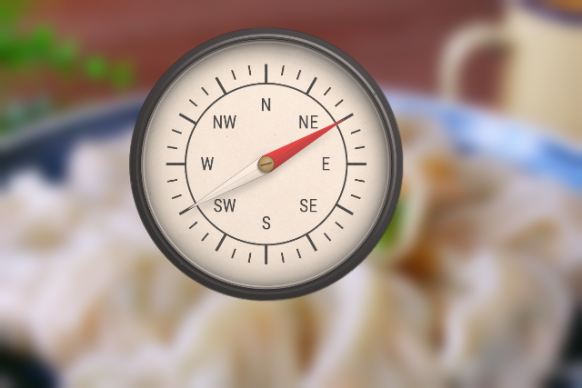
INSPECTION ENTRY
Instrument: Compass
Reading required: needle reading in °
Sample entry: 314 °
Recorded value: 60 °
